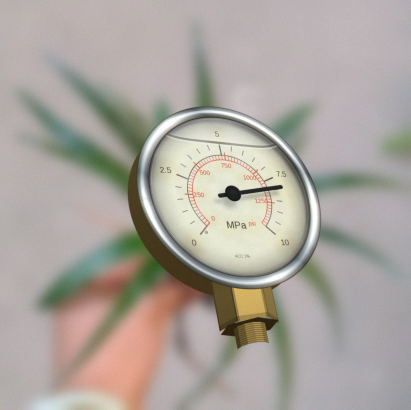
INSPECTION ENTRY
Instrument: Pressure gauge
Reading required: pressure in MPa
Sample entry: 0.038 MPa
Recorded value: 8 MPa
